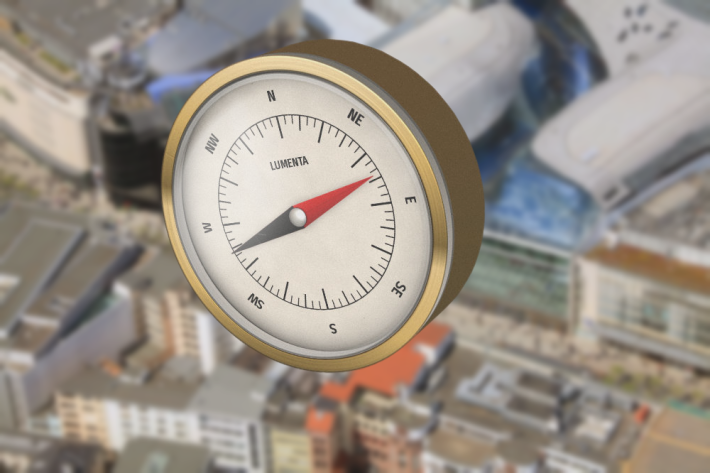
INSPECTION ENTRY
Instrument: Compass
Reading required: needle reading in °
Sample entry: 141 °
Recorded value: 72.5 °
